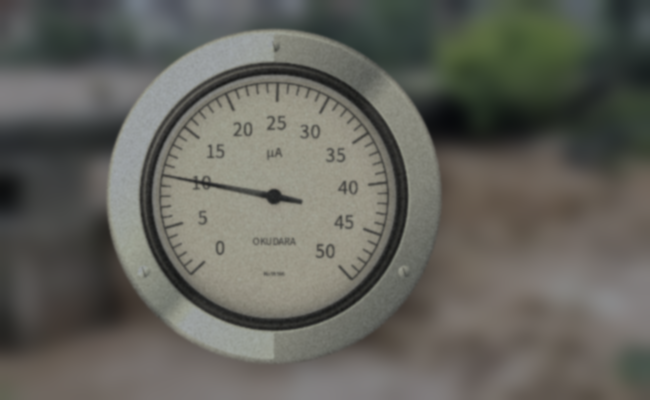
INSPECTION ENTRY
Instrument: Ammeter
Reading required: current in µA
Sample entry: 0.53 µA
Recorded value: 10 µA
